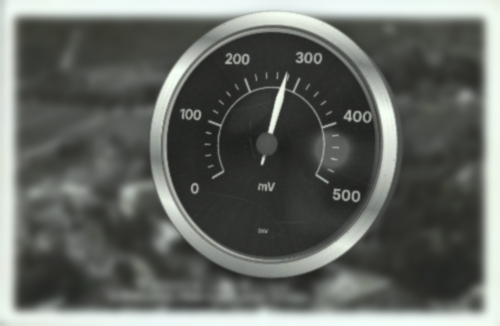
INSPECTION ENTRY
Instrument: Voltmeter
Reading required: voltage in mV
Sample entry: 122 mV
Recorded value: 280 mV
